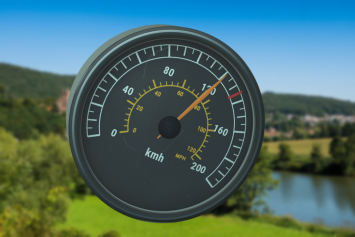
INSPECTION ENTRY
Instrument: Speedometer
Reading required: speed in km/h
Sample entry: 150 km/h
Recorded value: 120 km/h
